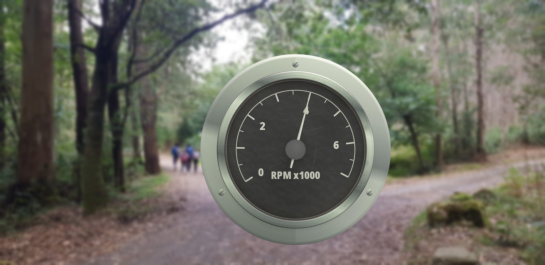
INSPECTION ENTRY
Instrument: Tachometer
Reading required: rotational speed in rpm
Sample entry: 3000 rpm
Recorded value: 4000 rpm
